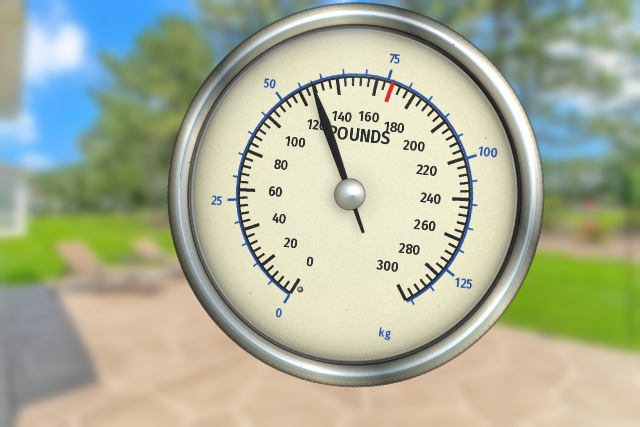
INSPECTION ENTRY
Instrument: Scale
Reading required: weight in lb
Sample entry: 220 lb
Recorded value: 128 lb
